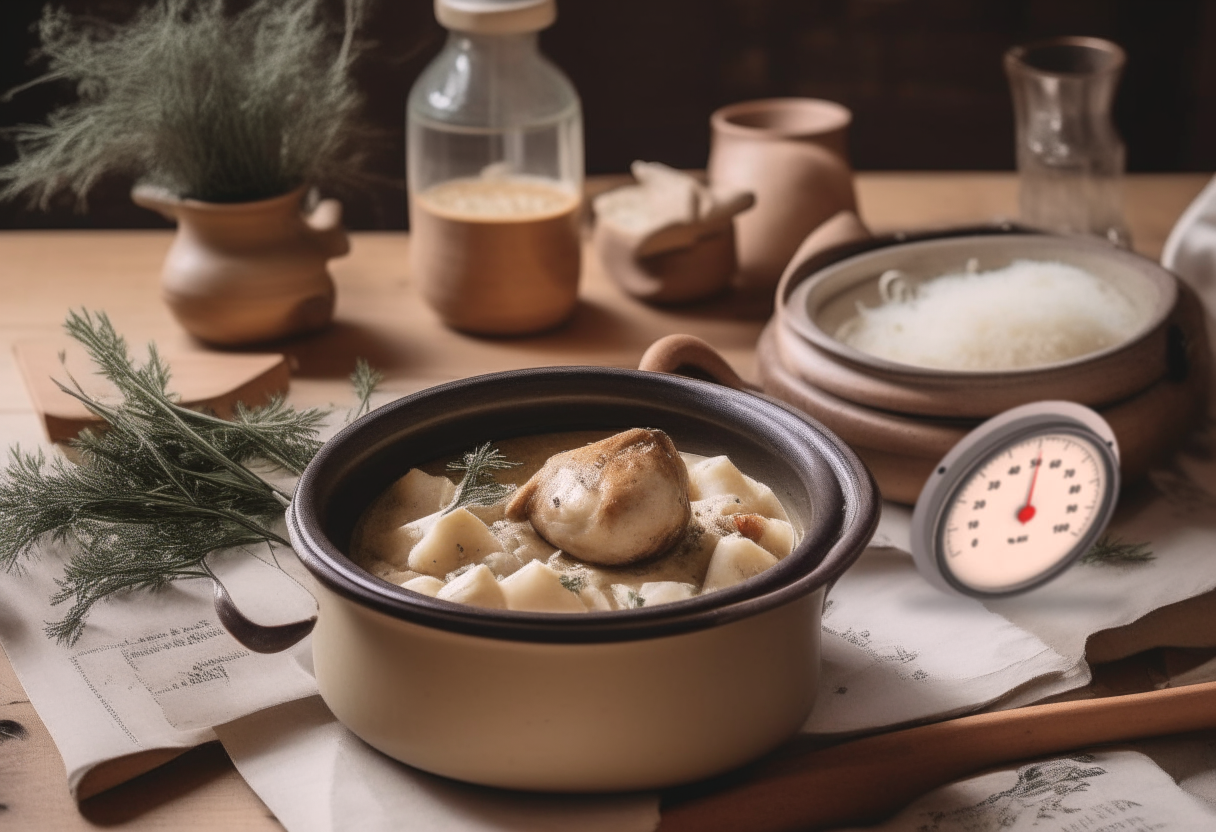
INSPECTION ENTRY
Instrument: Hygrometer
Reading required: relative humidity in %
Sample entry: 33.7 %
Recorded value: 50 %
